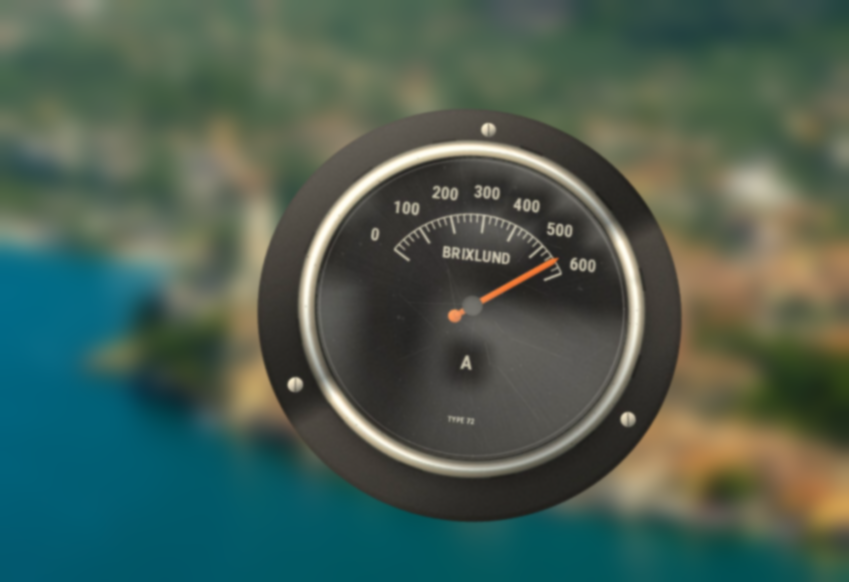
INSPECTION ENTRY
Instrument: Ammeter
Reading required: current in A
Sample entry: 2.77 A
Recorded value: 560 A
